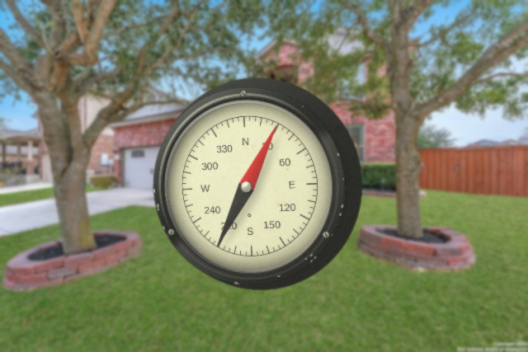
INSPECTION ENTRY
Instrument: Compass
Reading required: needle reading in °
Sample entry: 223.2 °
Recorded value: 30 °
